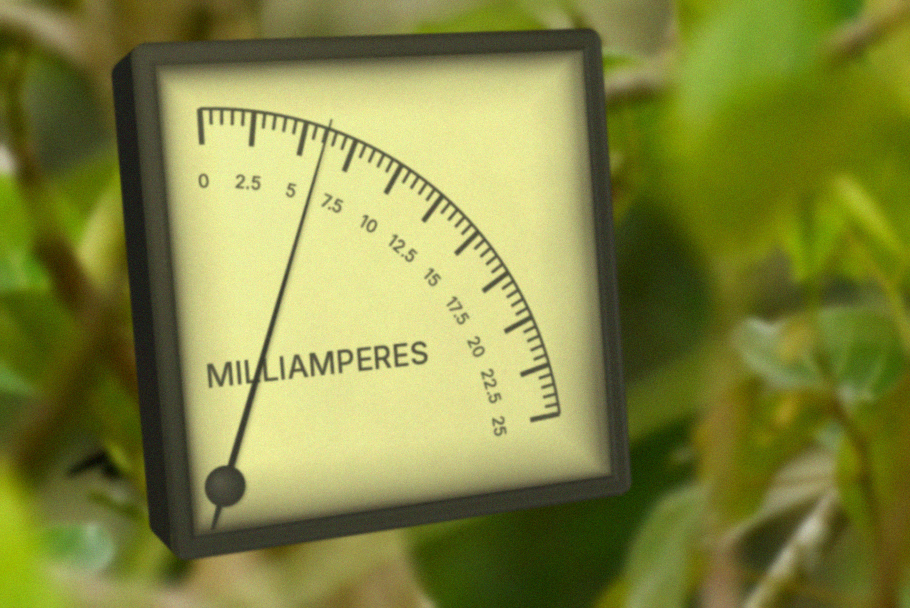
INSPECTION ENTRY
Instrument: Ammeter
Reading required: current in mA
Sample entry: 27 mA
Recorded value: 6 mA
